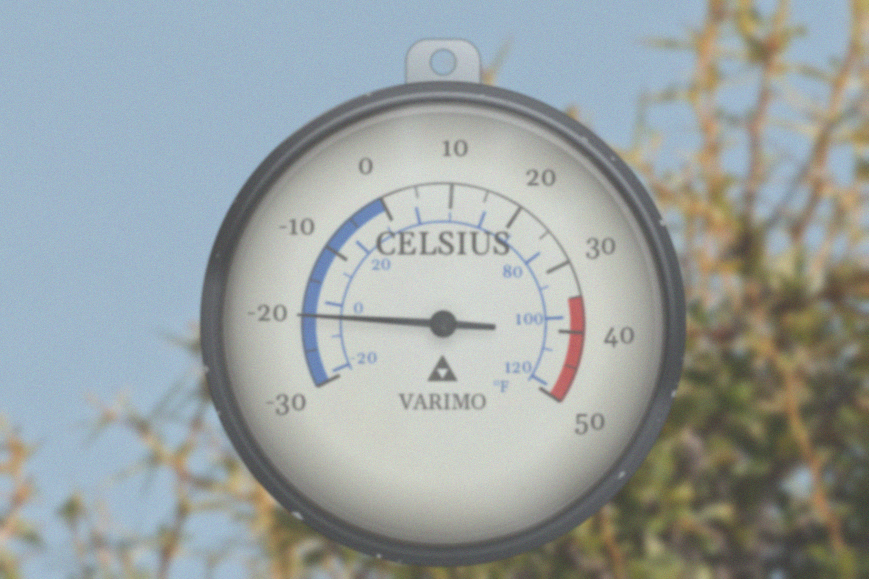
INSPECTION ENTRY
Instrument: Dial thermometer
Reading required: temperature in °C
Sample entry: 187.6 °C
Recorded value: -20 °C
